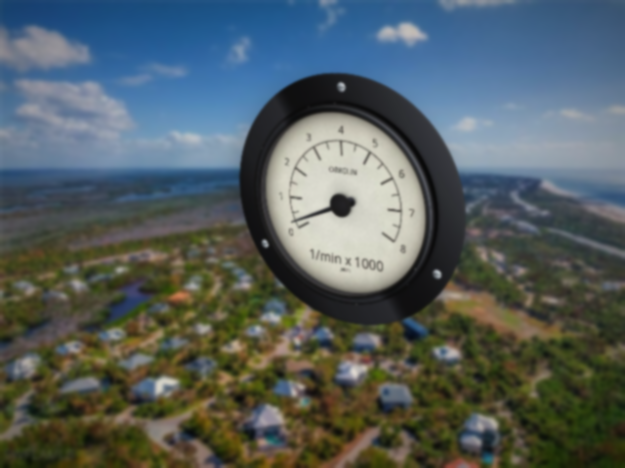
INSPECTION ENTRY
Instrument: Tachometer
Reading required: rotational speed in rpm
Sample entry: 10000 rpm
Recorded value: 250 rpm
